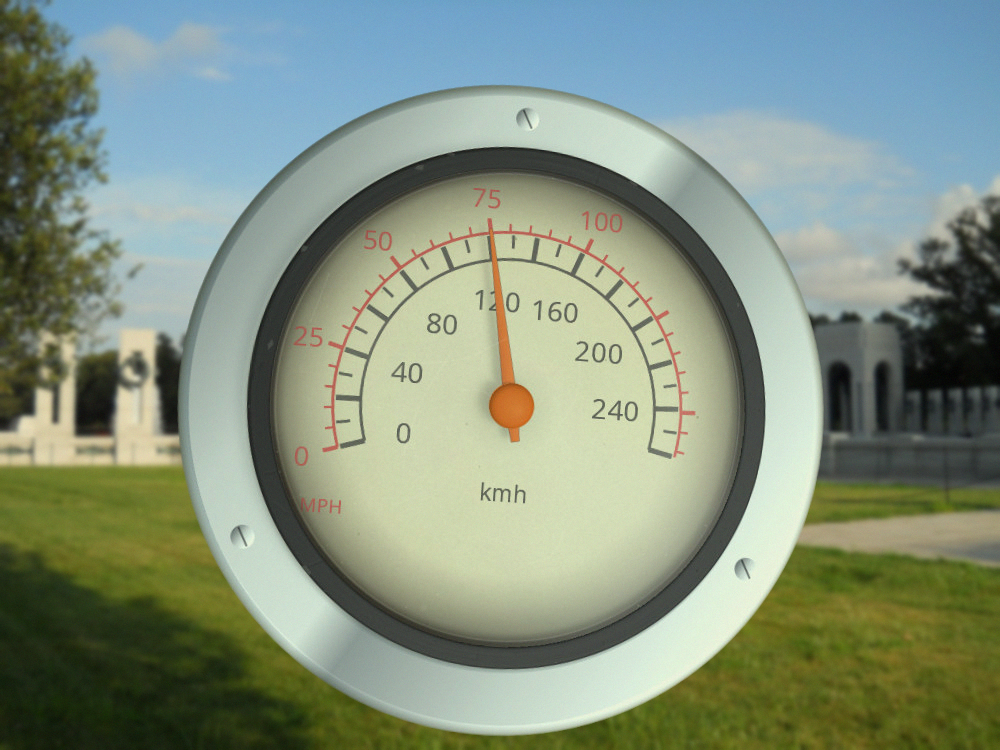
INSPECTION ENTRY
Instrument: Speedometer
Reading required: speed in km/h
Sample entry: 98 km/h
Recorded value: 120 km/h
